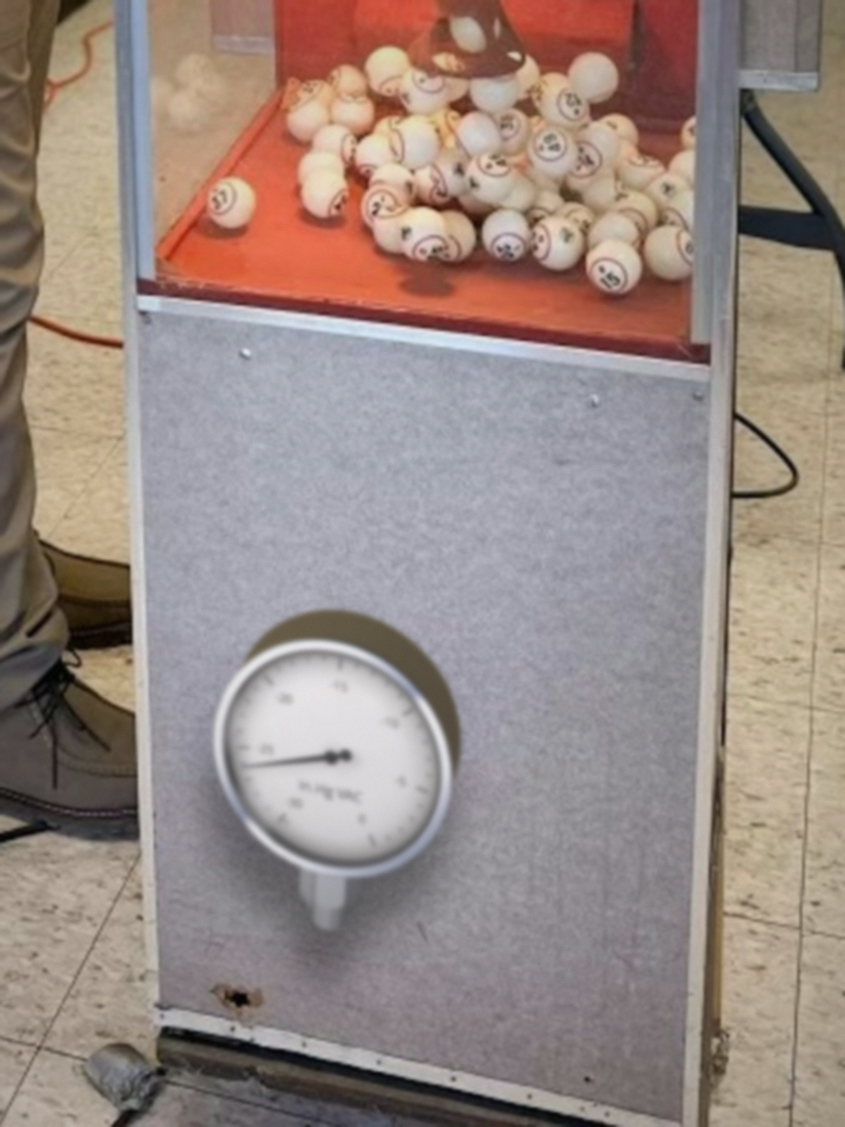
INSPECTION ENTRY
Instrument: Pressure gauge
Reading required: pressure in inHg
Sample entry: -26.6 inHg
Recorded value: -26 inHg
